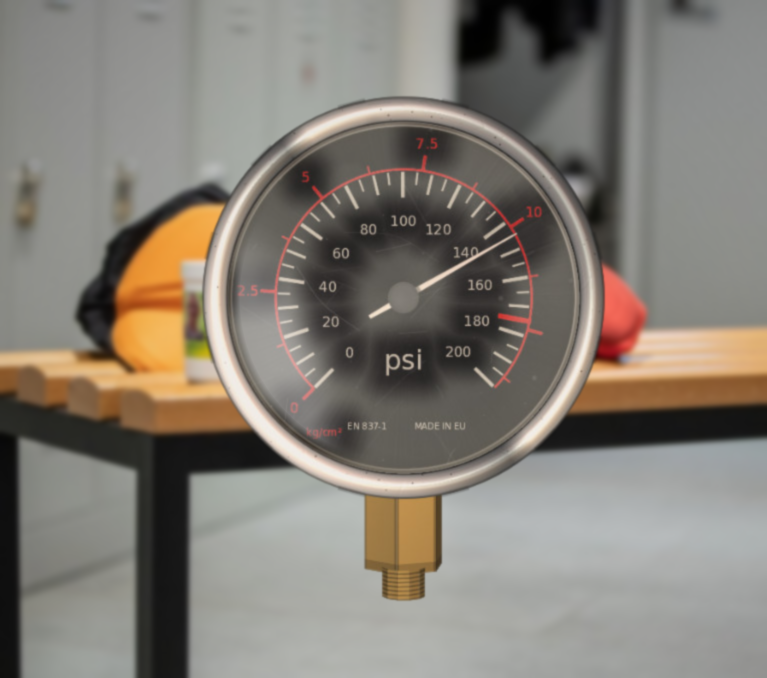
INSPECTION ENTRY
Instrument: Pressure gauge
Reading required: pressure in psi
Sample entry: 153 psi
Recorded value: 145 psi
